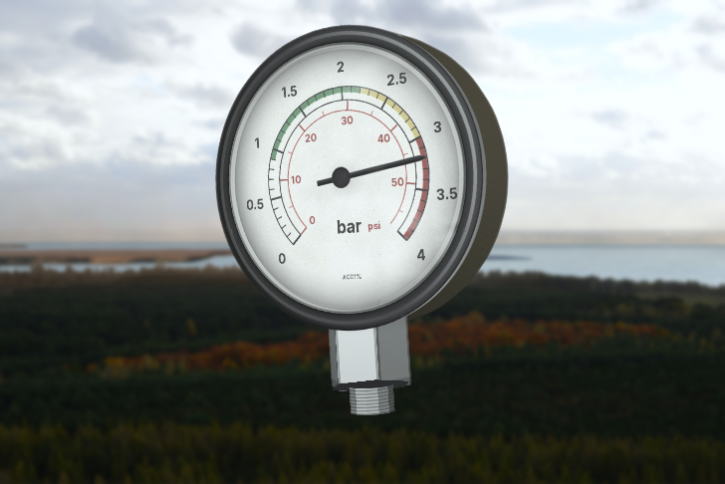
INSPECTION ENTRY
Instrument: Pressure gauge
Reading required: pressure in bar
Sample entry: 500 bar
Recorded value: 3.2 bar
